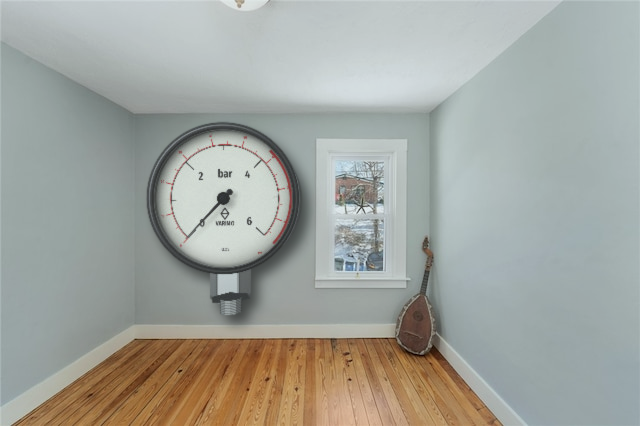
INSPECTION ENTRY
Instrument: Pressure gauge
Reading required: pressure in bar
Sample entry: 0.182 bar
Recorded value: 0 bar
